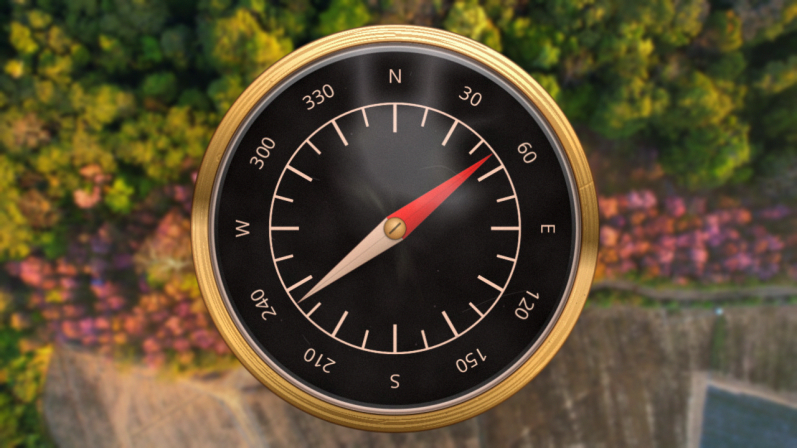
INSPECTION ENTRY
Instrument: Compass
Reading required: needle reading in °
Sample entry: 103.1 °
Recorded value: 52.5 °
